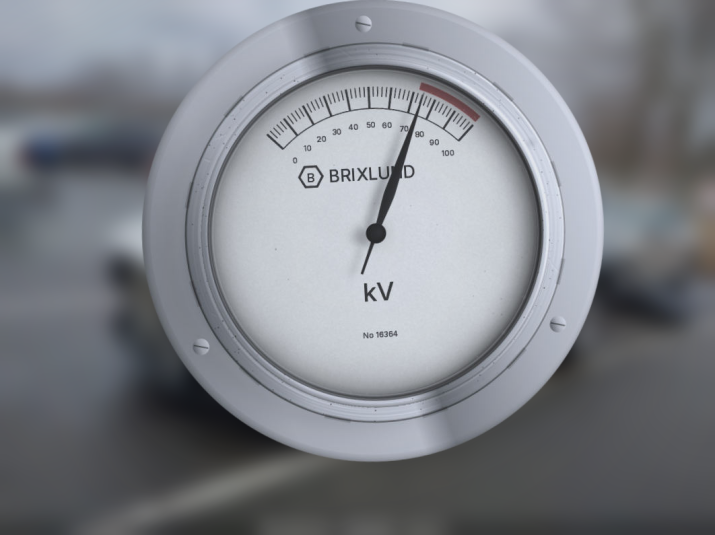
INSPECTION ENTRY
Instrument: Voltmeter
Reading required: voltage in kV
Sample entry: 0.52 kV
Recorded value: 74 kV
